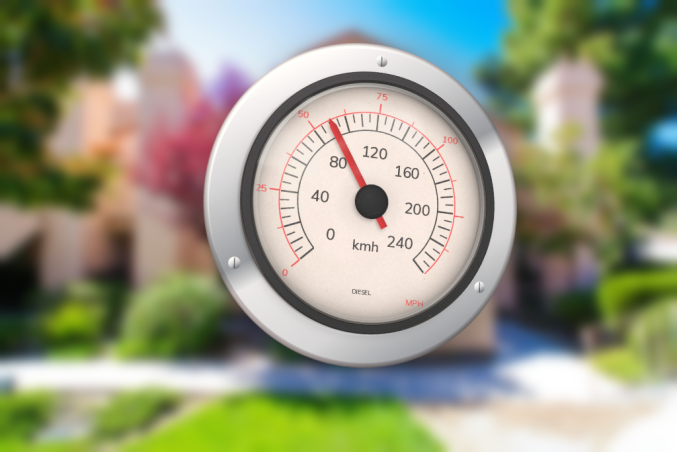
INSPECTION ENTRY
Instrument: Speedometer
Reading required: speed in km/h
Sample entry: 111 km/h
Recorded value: 90 km/h
